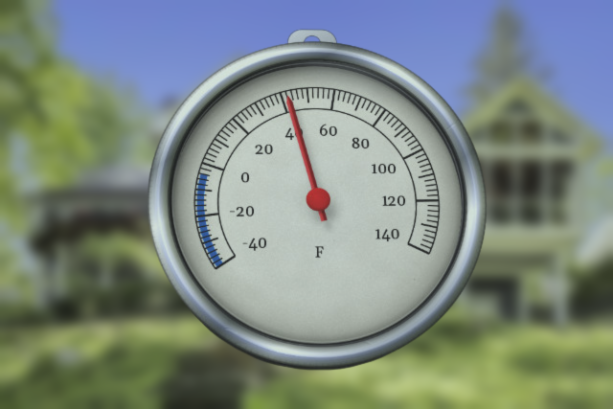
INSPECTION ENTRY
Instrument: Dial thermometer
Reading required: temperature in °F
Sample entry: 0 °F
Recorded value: 42 °F
